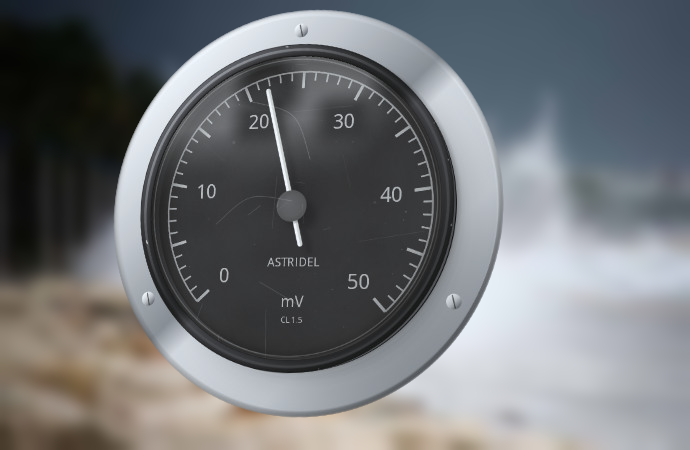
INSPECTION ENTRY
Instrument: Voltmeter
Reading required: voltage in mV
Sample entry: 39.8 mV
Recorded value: 22 mV
